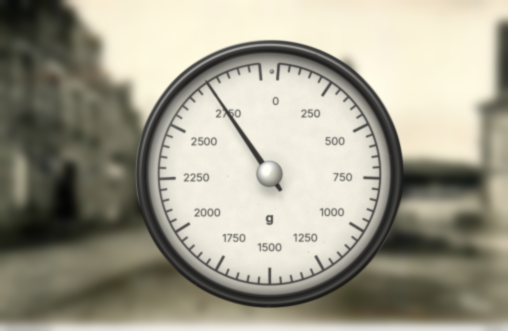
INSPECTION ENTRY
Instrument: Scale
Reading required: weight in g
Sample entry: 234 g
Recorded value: 2750 g
